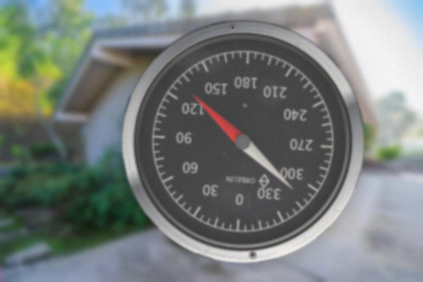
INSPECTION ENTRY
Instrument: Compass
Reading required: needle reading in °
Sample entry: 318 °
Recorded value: 130 °
